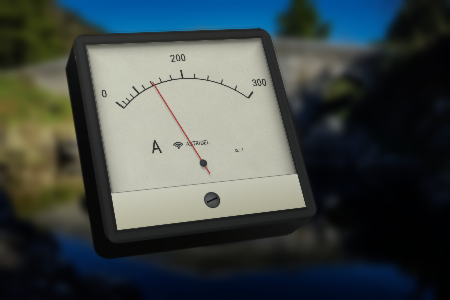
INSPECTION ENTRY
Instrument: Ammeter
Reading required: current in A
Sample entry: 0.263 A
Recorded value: 140 A
